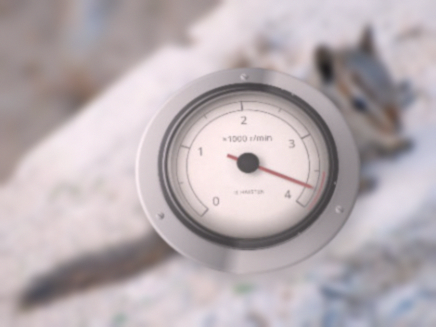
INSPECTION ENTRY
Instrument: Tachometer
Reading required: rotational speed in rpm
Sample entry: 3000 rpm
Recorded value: 3750 rpm
